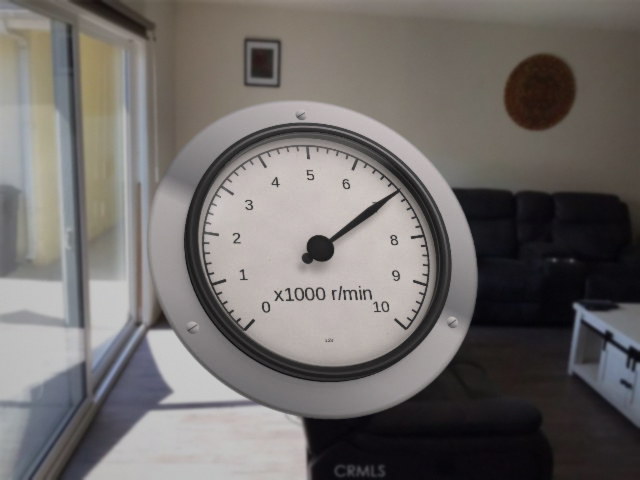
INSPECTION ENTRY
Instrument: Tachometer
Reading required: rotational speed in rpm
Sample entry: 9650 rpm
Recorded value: 7000 rpm
